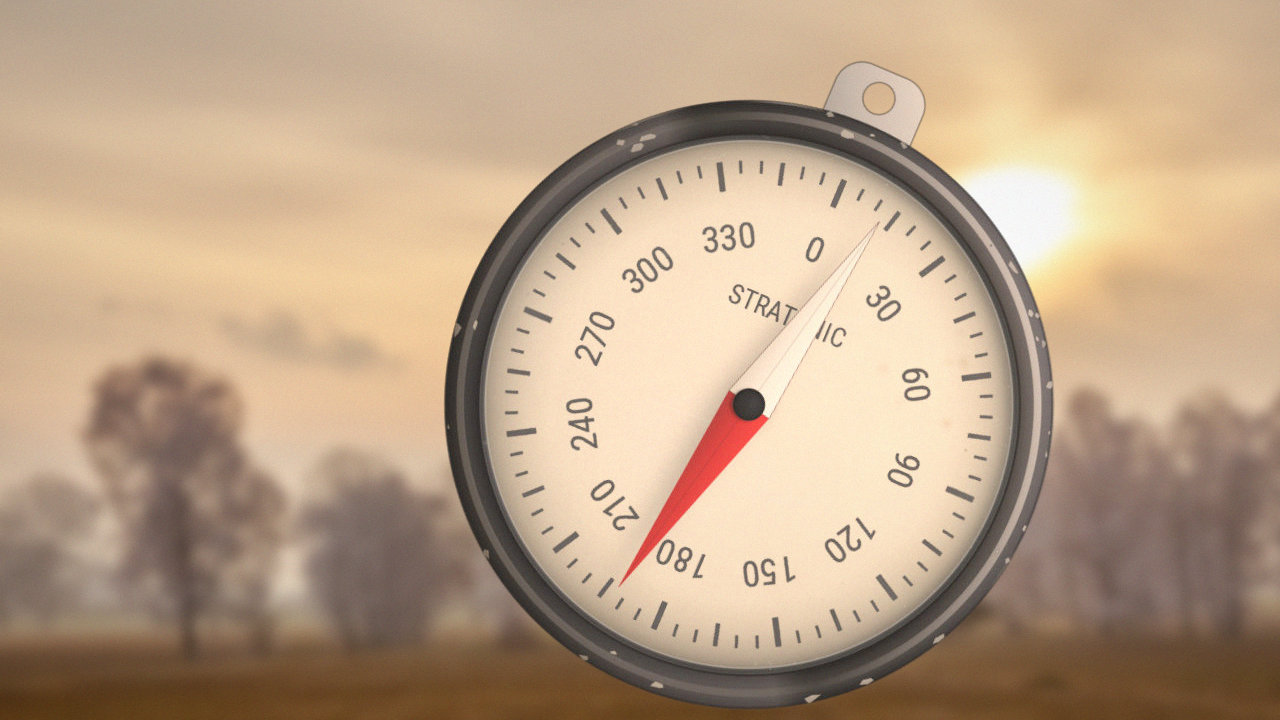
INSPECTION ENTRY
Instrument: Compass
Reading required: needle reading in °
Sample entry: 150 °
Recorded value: 192.5 °
